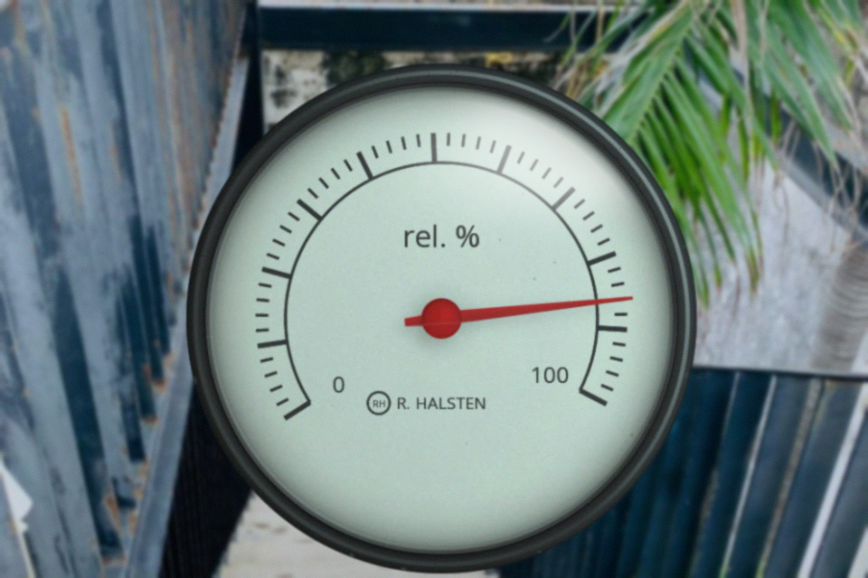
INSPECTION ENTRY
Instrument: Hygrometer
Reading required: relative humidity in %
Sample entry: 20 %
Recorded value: 86 %
